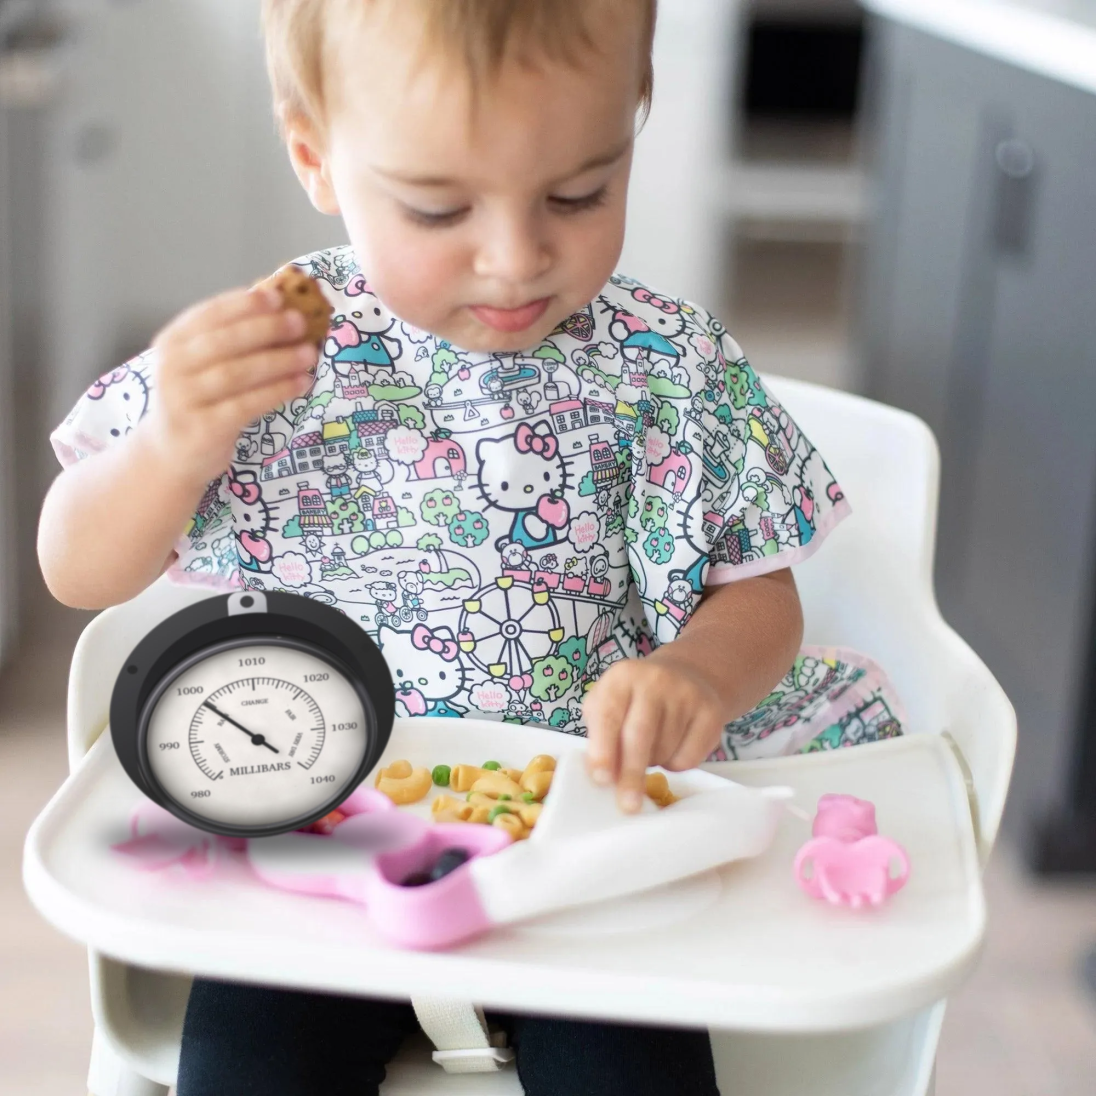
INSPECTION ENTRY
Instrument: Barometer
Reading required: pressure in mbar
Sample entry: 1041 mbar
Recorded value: 1000 mbar
